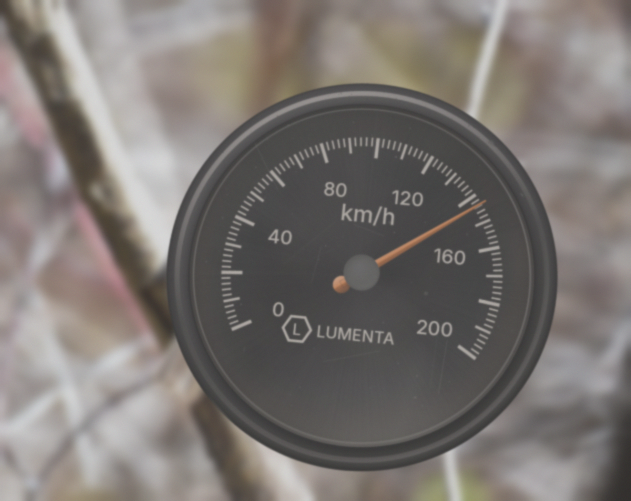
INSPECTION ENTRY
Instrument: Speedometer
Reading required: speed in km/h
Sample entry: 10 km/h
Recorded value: 144 km/h
